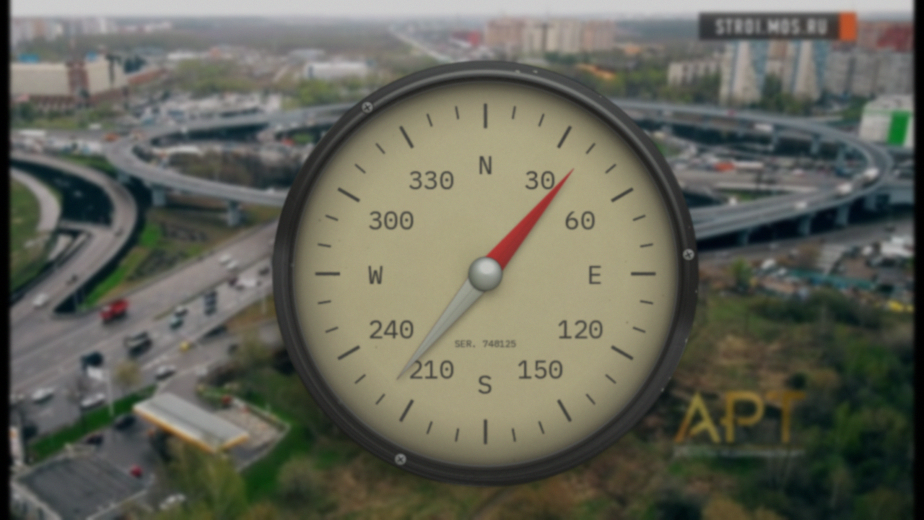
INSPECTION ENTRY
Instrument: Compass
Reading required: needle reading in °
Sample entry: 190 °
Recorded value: 40 °
